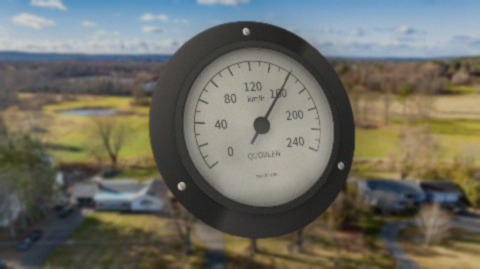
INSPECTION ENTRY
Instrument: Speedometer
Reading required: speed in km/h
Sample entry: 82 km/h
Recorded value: 160 km/h
